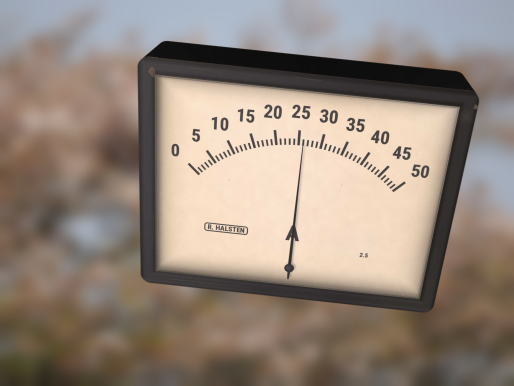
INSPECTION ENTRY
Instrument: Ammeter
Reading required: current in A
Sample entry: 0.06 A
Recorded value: 26 A
